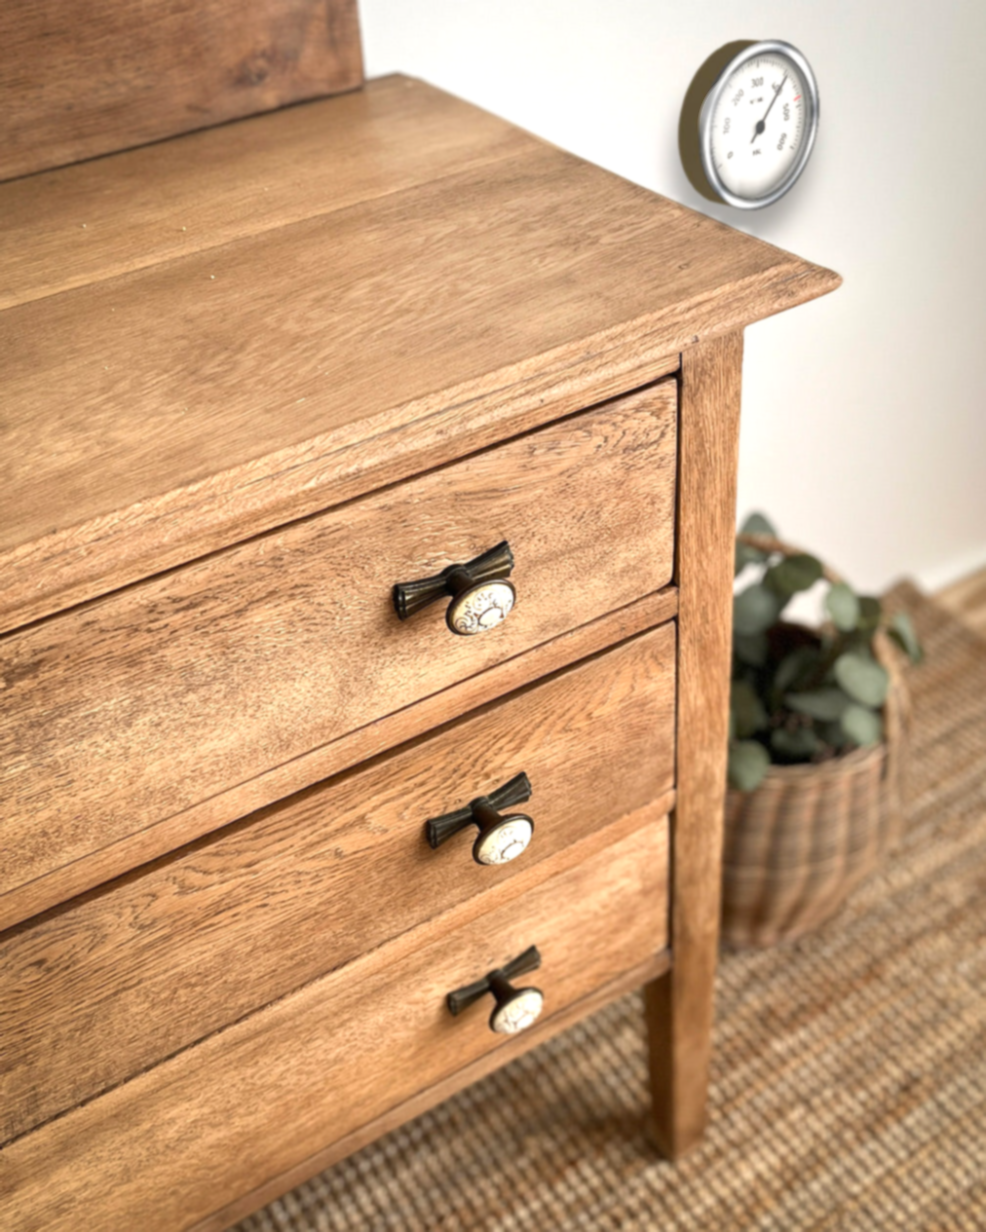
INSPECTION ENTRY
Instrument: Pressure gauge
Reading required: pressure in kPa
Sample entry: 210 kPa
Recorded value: 400 kPa
